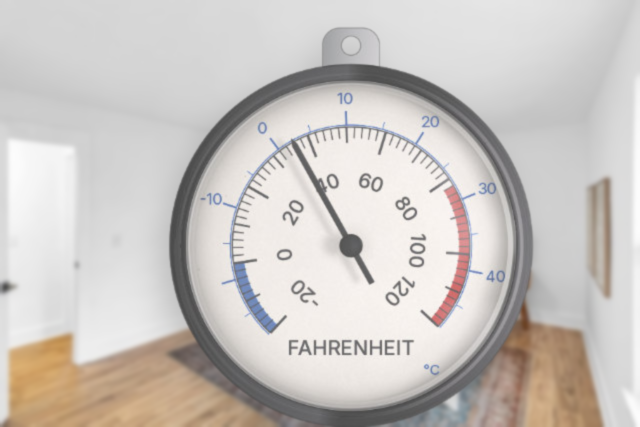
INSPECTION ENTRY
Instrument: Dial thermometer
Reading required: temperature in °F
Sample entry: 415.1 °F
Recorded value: 36 °F
